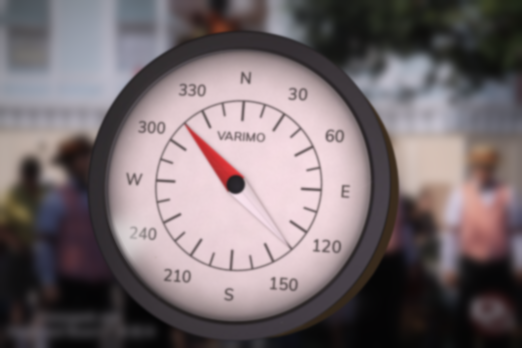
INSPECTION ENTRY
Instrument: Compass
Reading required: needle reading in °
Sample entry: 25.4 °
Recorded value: 315 °
